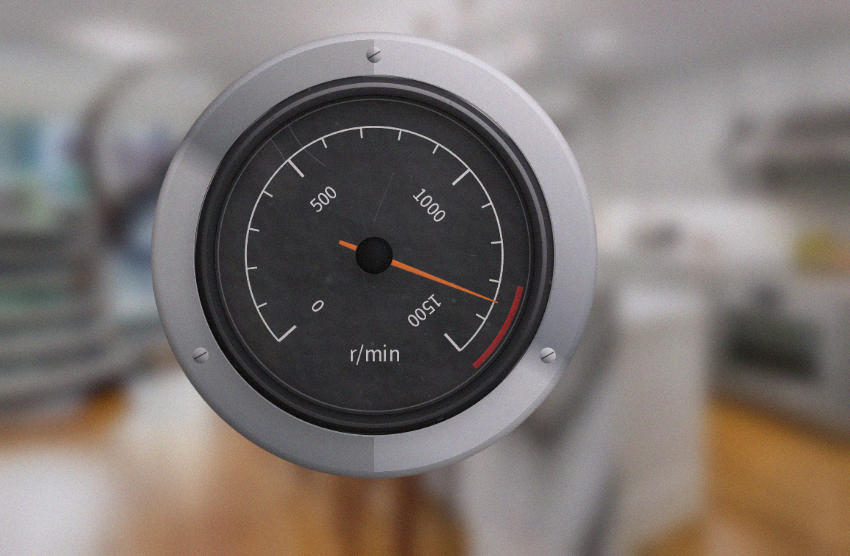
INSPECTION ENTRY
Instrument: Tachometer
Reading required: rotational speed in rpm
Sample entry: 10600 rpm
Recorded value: 1350 rpm
